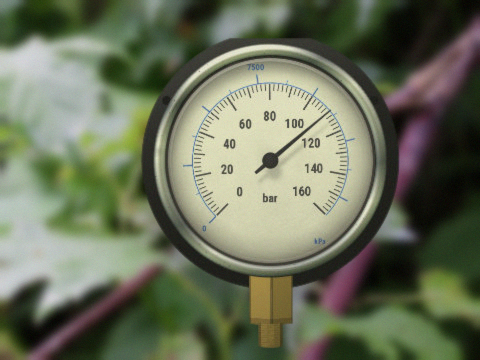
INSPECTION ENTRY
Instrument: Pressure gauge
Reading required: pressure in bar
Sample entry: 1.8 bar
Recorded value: 110 bar
